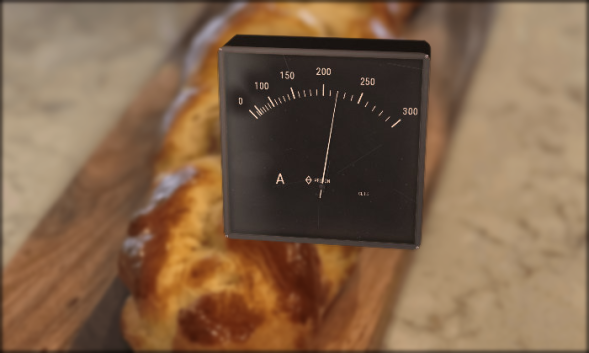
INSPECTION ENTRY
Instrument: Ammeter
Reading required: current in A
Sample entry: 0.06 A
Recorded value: 220 A
